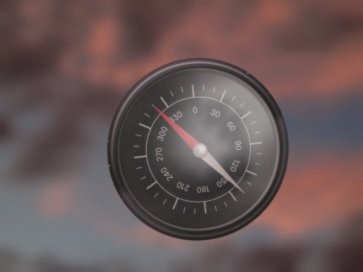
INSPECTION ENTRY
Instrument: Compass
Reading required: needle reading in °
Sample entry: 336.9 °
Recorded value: 320 °
